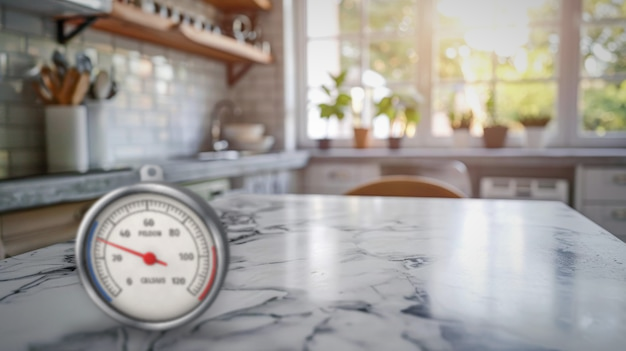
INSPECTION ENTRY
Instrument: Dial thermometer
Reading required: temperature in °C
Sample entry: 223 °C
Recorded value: 30 °C
